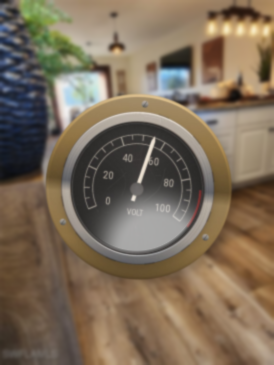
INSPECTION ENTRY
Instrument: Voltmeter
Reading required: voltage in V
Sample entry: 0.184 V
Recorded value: 55 V
